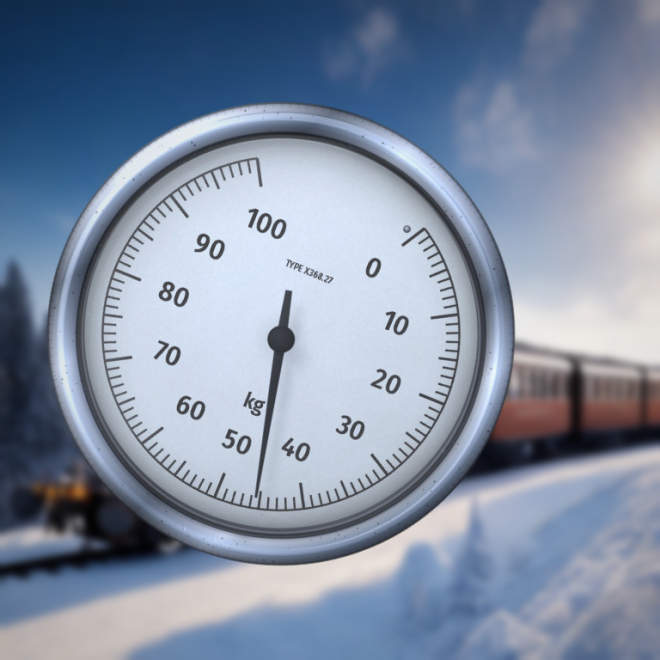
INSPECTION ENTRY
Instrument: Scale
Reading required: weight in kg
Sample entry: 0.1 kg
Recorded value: 45.5 kg
